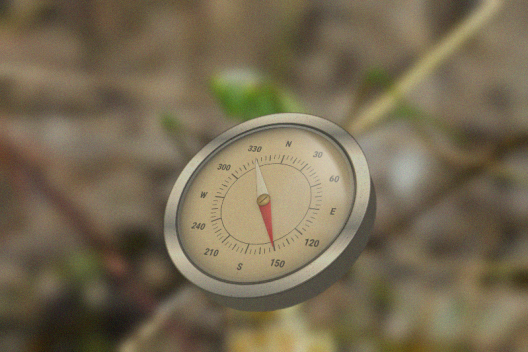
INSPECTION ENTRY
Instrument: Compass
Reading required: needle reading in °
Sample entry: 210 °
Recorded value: 150 °
